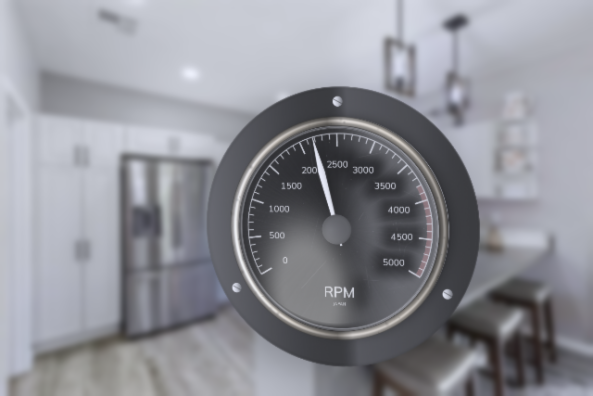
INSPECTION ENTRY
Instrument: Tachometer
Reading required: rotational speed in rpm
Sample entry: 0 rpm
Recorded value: 2200 rpm
